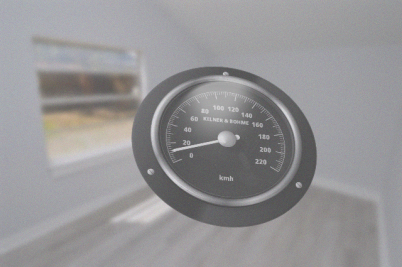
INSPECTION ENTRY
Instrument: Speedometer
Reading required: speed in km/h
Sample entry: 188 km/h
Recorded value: 10 km/h
